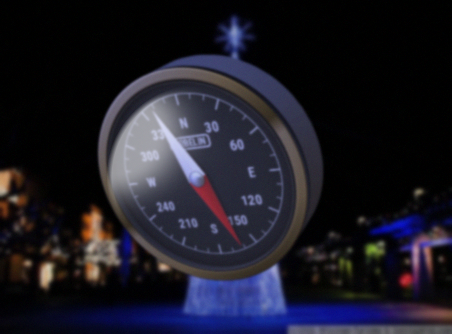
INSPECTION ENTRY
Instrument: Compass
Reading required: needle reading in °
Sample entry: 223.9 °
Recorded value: 160 °
